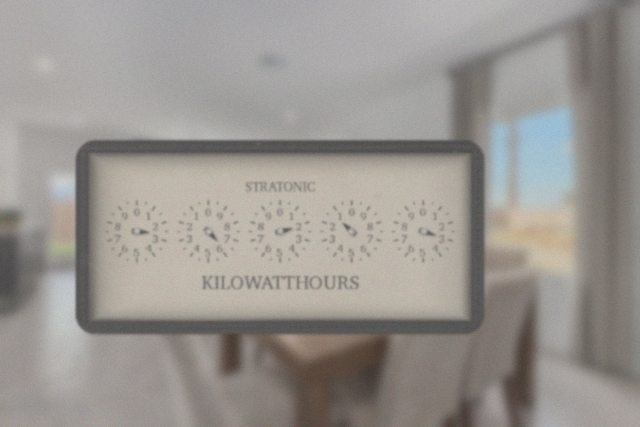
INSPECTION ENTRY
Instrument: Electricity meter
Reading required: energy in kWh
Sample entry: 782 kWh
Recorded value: 26213 kWh
